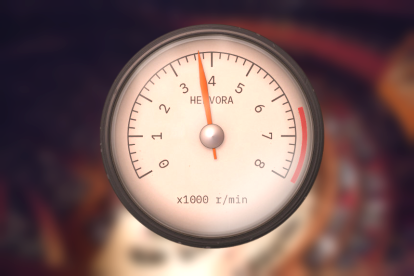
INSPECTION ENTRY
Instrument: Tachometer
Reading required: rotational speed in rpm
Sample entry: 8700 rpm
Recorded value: 3700 rpm
